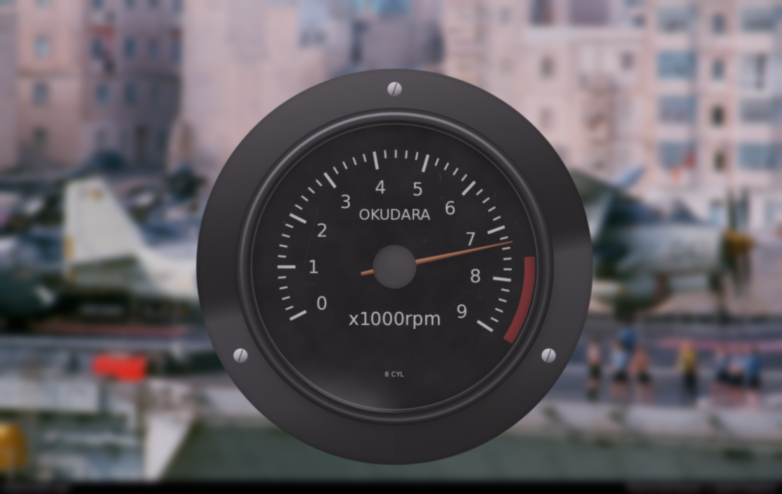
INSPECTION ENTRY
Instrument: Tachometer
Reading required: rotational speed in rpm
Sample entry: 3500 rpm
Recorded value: 7300 rpm
